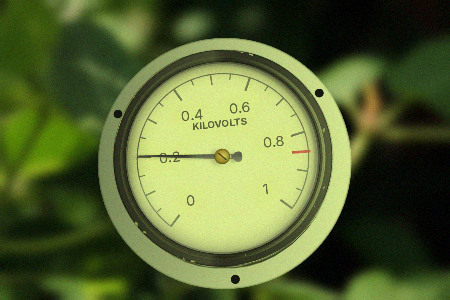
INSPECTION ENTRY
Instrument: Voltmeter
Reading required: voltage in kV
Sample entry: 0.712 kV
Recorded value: 0.2 kV
